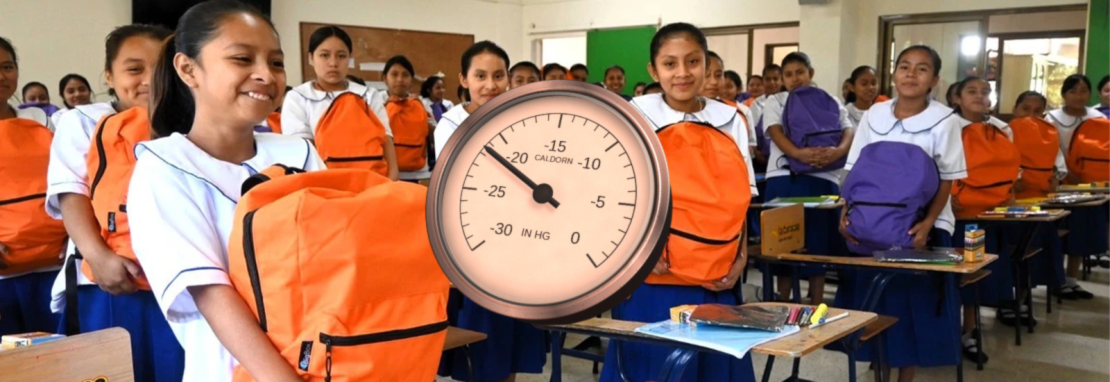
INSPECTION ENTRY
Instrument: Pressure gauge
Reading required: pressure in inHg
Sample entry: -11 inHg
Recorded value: -21.5 inHg
